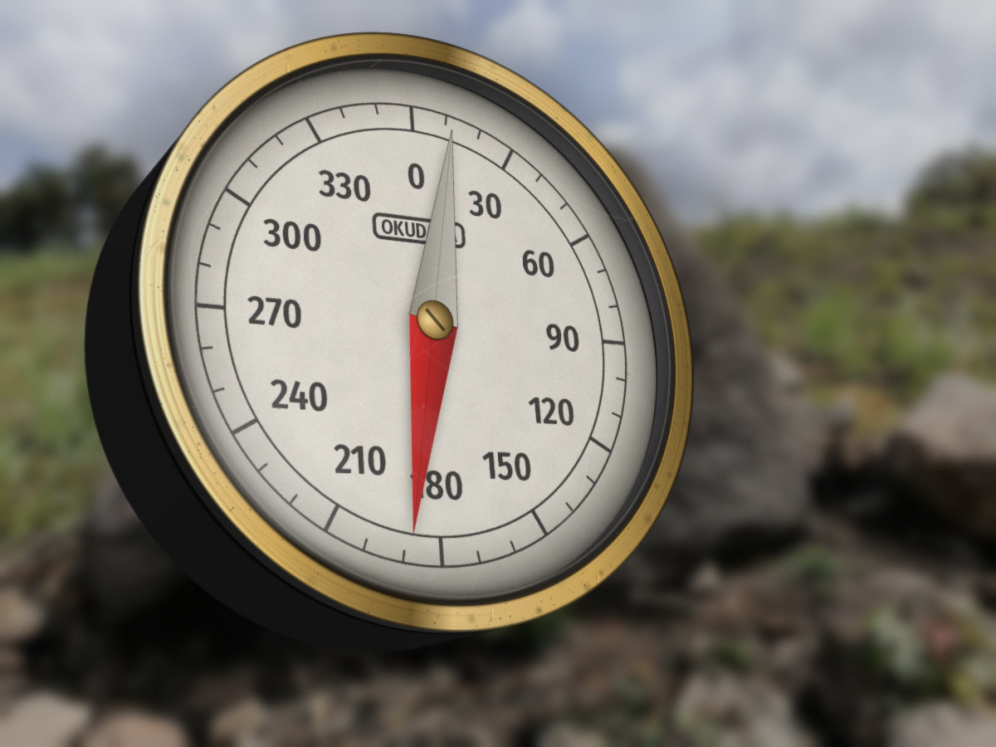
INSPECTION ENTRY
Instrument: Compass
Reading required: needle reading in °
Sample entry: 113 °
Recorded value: 190 °
